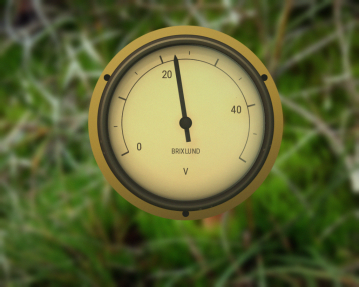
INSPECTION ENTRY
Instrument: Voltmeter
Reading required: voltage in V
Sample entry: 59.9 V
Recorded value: 22.5 V
